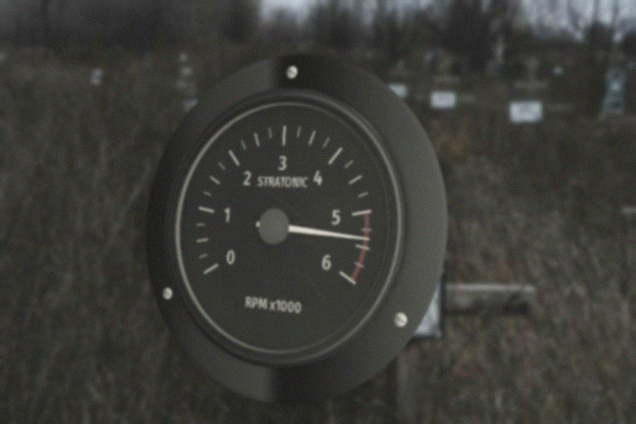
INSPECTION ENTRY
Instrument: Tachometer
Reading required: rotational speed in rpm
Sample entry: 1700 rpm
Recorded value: 5375 rpm
